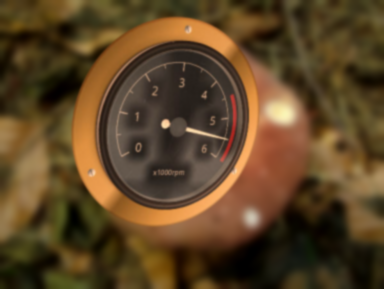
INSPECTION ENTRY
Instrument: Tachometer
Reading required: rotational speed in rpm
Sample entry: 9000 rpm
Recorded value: 5500 rpm
